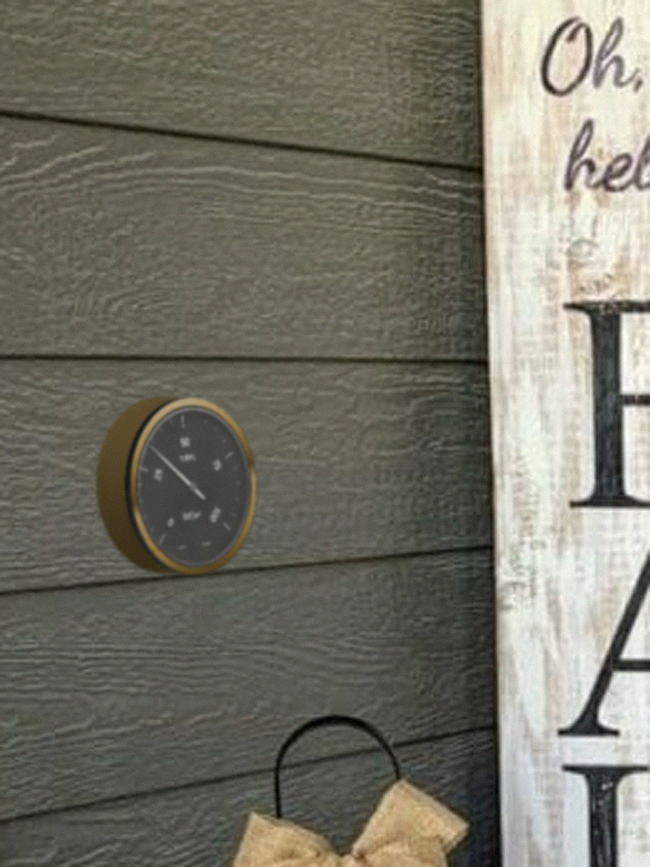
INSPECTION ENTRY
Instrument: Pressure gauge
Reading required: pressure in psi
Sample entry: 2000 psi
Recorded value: 32.5 psi
